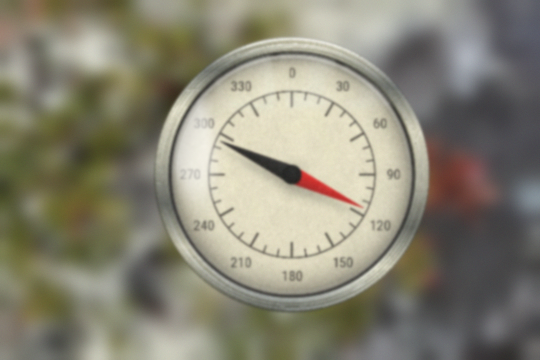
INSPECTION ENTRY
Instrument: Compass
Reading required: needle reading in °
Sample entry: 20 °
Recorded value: 115 °
